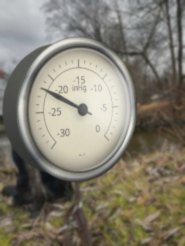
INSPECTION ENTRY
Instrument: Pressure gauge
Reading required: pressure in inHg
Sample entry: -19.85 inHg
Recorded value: -22 inHg
